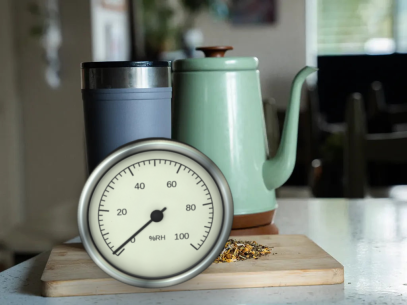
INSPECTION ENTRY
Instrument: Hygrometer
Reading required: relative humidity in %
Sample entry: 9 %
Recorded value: 2 %
